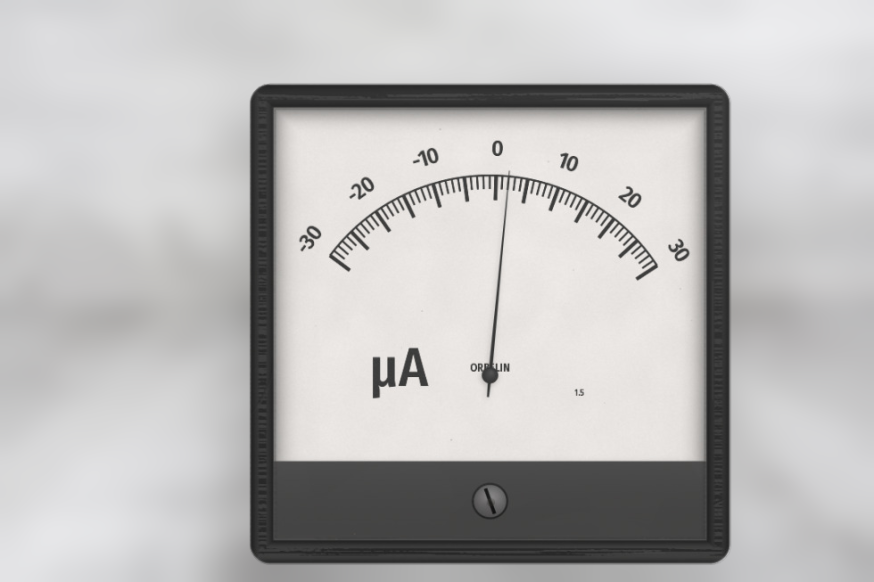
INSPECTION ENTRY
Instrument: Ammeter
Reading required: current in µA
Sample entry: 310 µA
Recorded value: 2 µA
